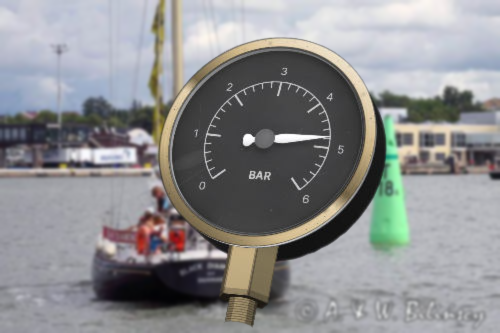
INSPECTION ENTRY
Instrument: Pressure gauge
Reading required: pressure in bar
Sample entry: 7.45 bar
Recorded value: 4.8 bar
